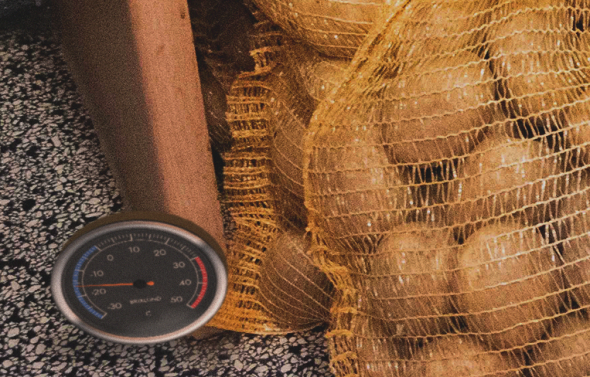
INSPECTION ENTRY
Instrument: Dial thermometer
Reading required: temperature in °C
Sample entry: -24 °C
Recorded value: -15 °C
